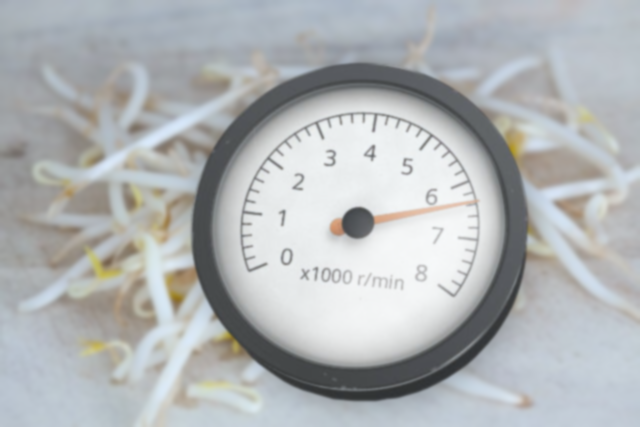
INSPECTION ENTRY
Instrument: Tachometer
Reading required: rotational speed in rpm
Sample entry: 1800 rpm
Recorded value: 6400 rpm
